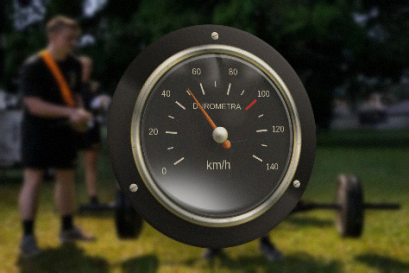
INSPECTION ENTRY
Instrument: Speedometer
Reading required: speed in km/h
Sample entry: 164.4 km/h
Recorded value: 50 km/h
